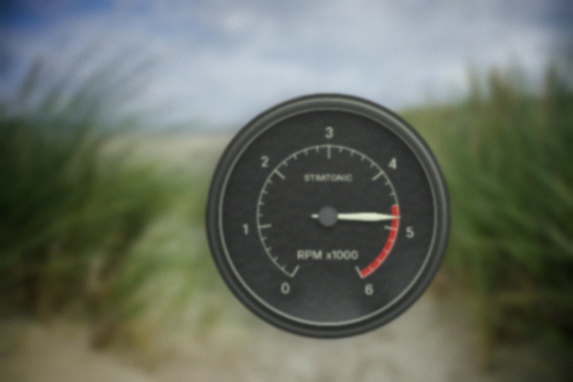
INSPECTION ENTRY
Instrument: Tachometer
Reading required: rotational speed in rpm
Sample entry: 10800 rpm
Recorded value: 4800 rpm
